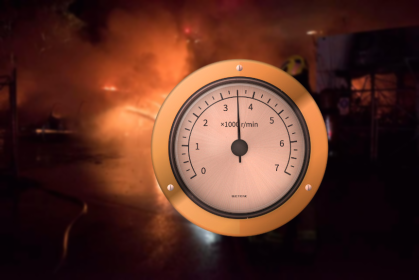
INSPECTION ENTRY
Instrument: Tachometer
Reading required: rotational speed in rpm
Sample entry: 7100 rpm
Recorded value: 3500 rpm
